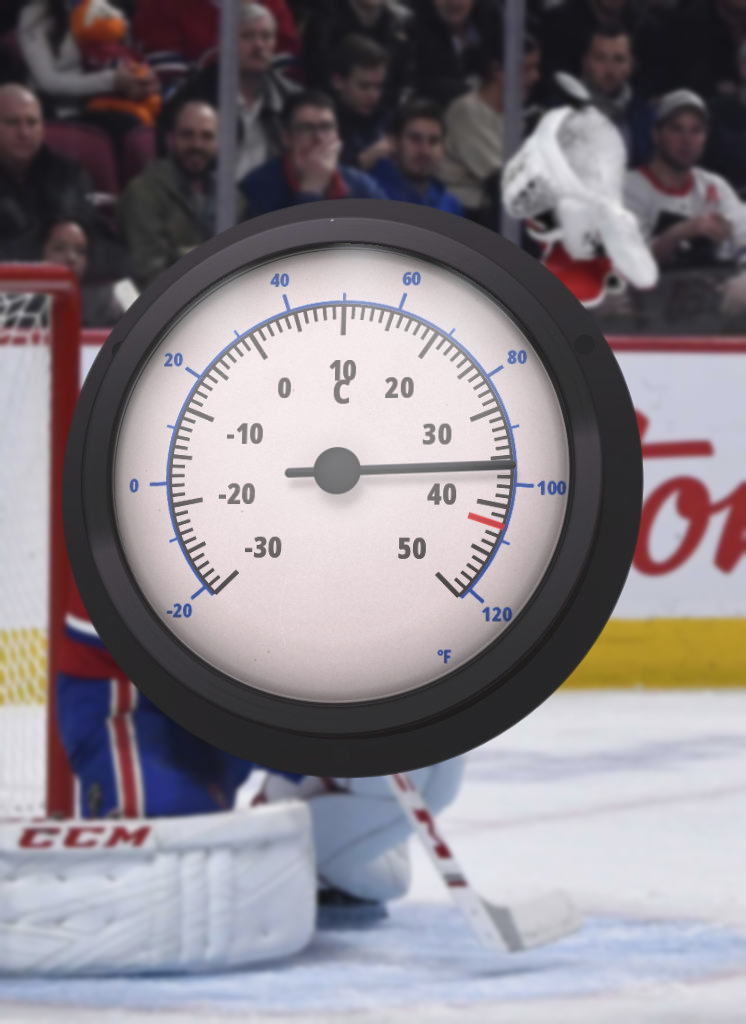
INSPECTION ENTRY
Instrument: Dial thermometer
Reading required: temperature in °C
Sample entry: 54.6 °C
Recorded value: 36 °C
